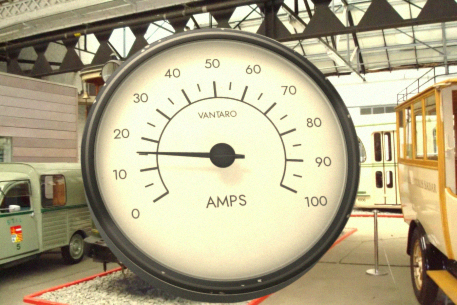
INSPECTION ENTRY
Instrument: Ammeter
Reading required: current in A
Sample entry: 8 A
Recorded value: 15 A
